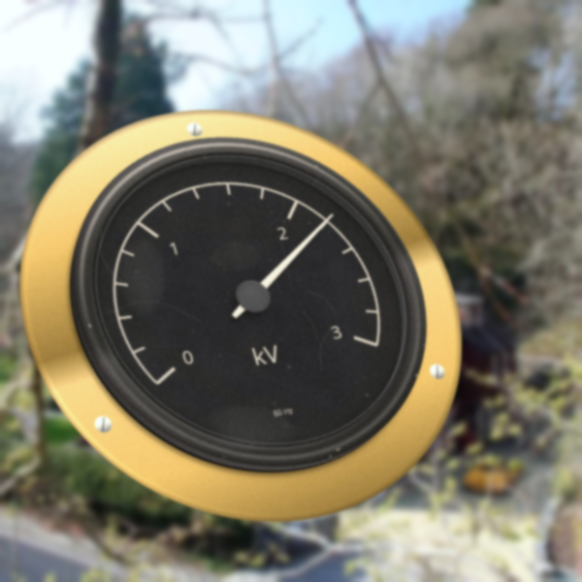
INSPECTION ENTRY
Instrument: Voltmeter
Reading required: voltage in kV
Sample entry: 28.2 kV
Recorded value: 2.2 kV
